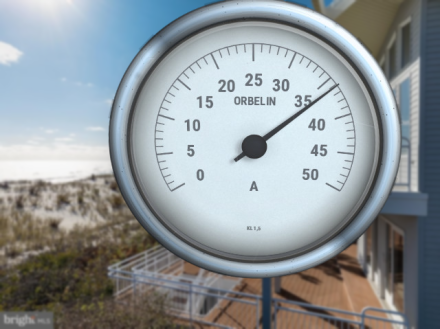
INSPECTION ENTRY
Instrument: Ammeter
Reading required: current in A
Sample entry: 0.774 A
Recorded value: 36 A
